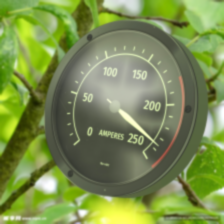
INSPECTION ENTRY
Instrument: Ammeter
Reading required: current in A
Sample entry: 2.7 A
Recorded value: 235 A
